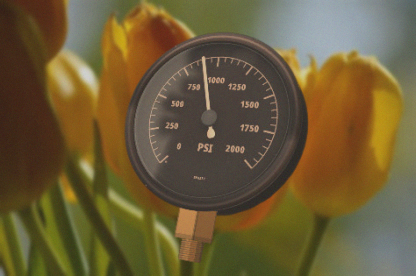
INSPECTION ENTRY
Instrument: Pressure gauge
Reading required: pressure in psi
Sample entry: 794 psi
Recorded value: 900 psi
